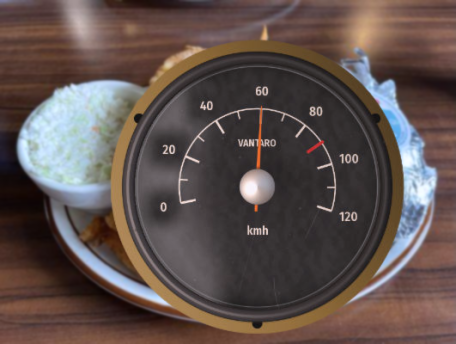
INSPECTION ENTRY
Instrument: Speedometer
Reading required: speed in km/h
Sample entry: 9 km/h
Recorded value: 60 km/h
